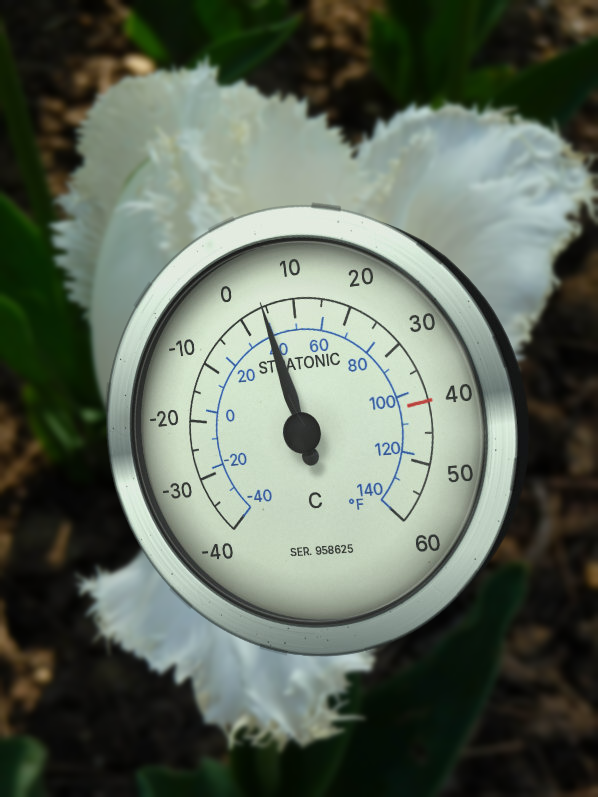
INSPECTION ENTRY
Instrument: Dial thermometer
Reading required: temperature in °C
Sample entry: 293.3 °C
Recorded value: 5 °C
